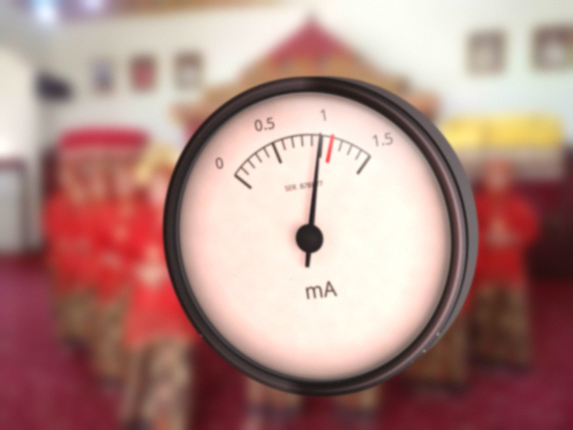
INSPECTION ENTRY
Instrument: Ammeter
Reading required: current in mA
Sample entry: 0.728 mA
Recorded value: 1 mA
